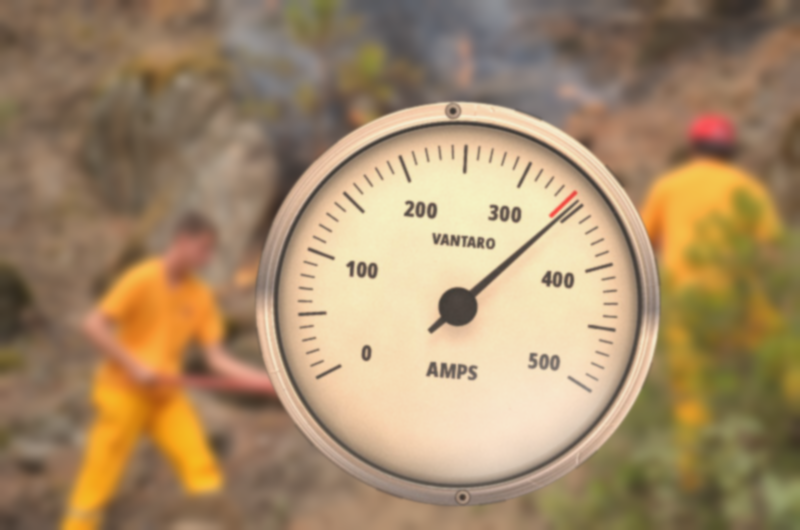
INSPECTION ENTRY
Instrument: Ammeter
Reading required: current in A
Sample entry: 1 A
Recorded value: 345 A
